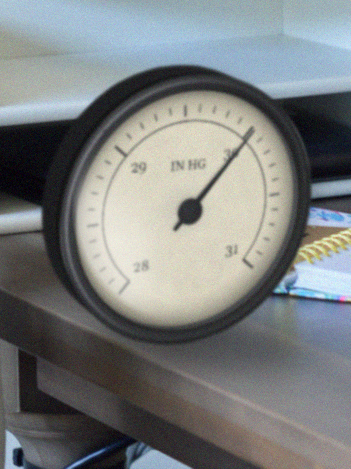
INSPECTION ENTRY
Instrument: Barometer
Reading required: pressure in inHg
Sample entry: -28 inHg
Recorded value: 30 inHg
